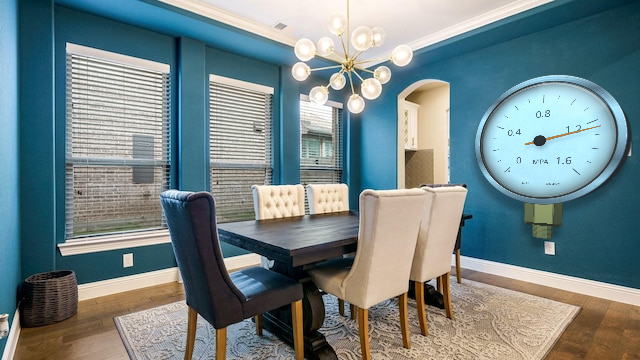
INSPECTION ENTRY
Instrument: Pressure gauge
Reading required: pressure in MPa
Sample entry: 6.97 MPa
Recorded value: 1.25 MPa
